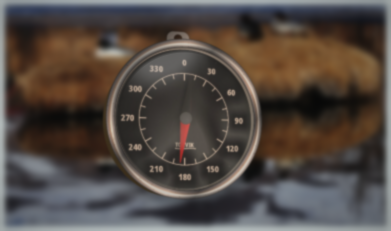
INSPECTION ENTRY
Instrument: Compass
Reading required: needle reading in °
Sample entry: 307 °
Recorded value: 187.5 °
